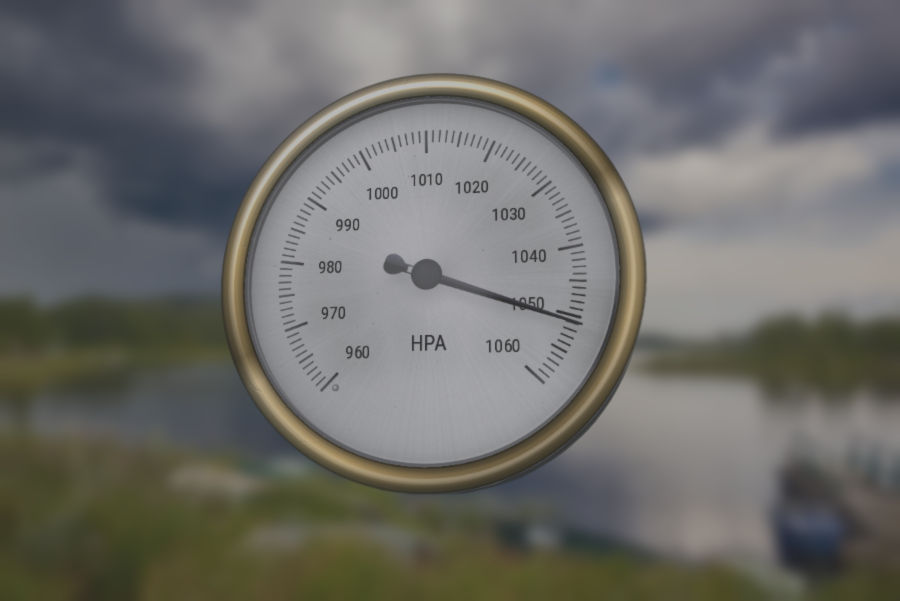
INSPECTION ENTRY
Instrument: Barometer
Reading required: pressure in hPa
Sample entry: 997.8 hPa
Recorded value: 1051 hPa
